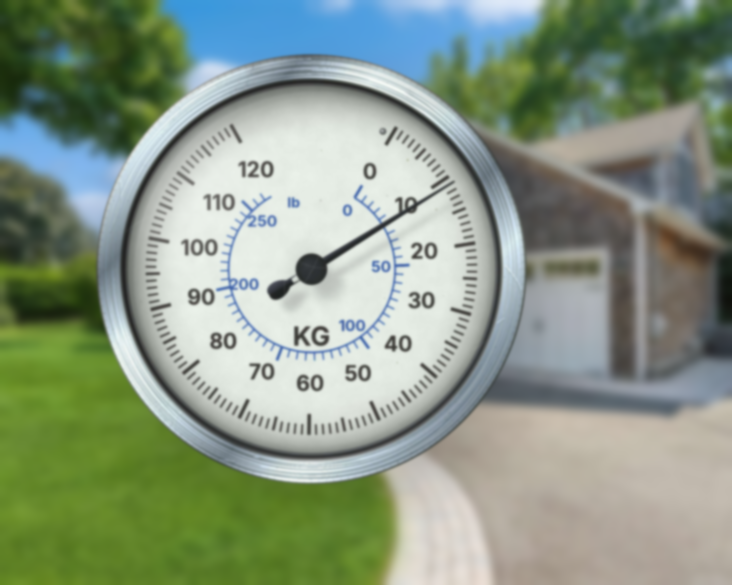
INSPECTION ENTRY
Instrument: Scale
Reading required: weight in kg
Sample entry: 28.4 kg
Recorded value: 11 kg
